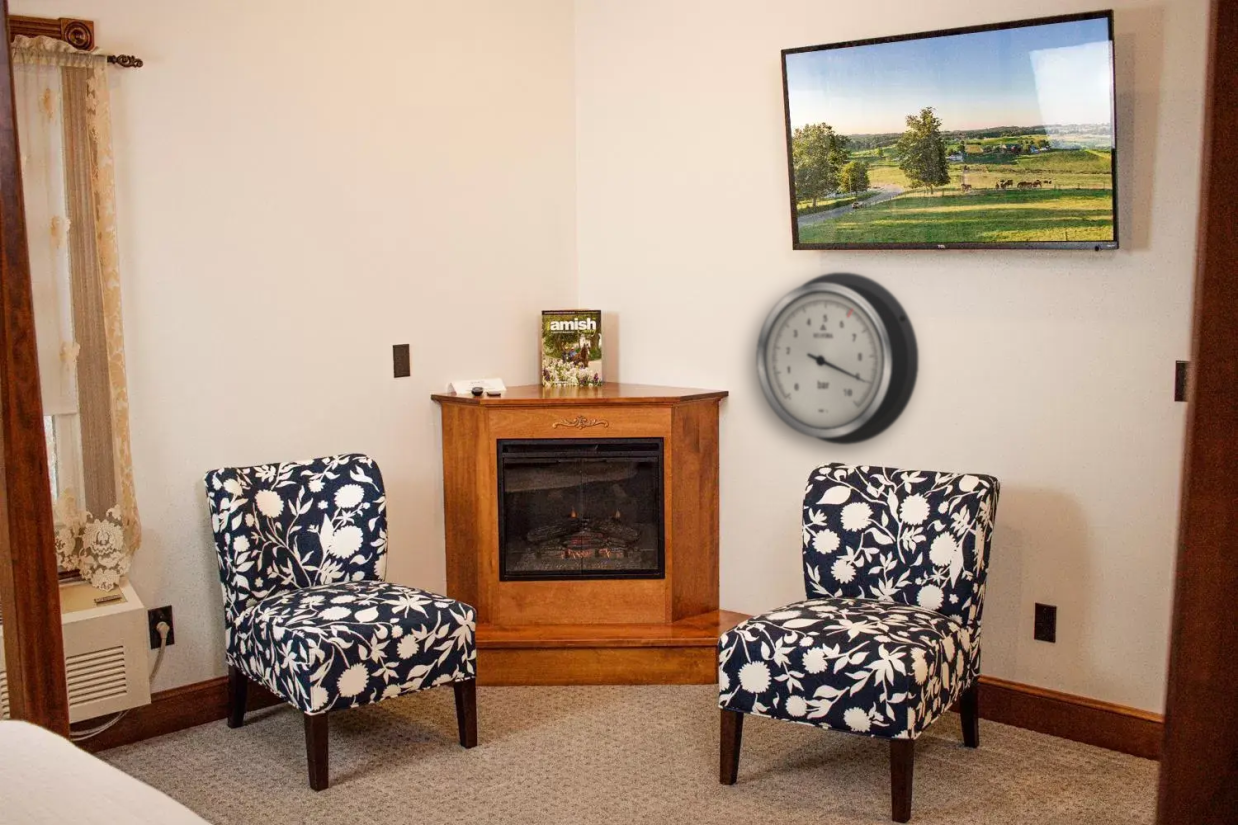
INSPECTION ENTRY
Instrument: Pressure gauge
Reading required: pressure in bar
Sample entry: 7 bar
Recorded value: 9 bar
